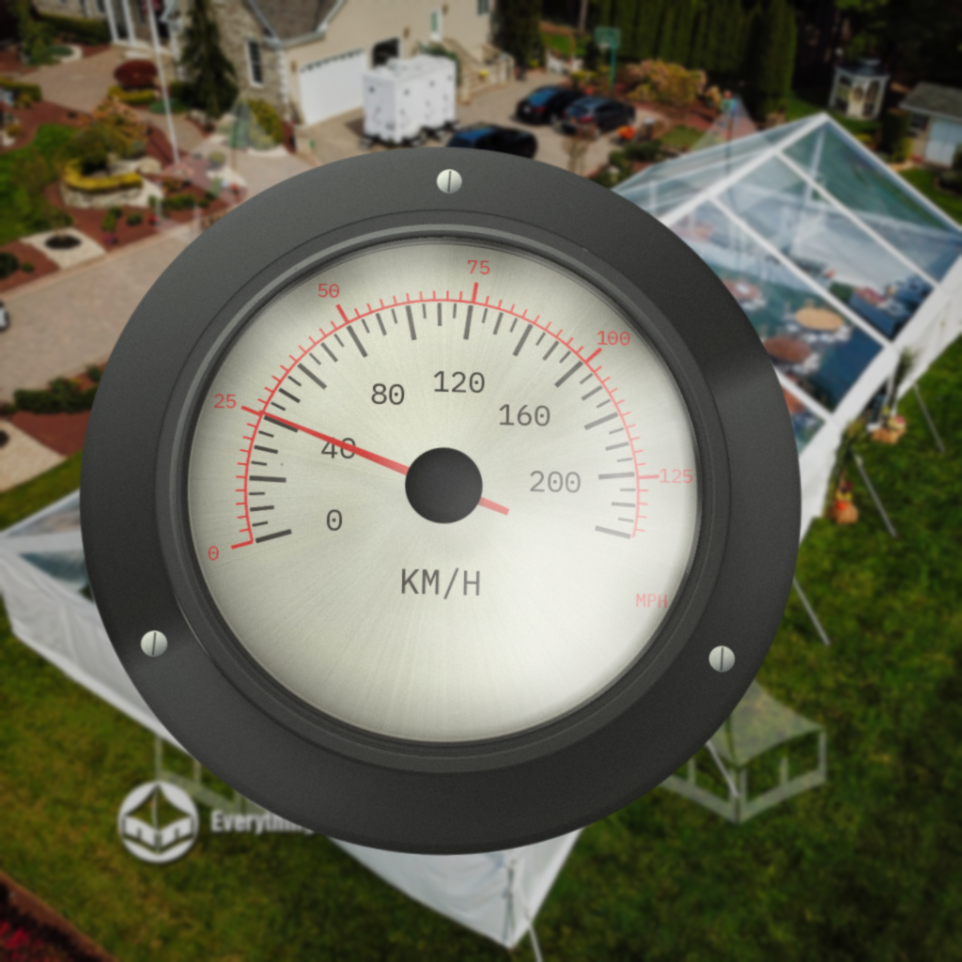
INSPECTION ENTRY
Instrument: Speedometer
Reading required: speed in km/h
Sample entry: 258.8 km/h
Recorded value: 40 km/h
